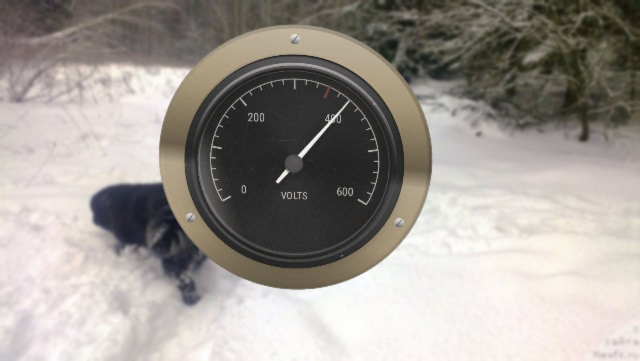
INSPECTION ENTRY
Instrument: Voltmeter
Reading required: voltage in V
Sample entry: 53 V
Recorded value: 400 V
